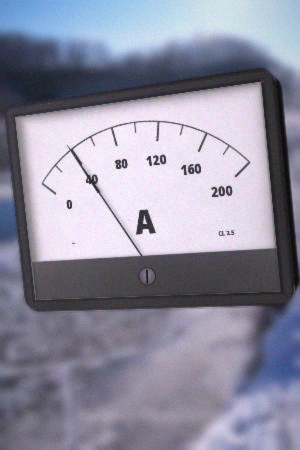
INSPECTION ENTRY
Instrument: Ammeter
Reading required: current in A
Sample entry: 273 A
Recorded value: 40 A
